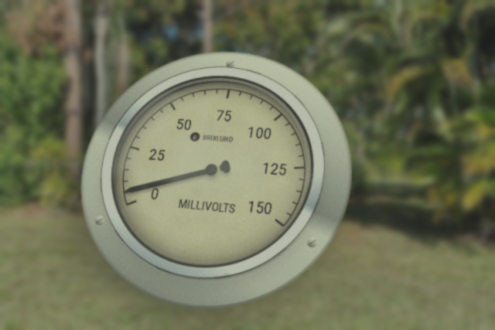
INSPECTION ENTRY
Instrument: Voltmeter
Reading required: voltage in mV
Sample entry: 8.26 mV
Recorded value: 5 mV
